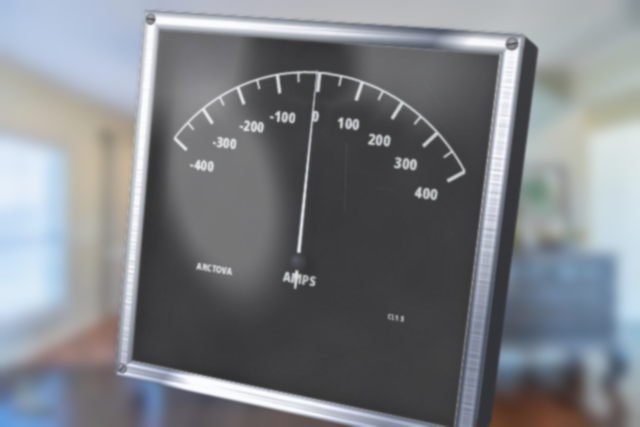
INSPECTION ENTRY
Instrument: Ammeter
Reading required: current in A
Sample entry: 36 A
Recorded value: 0 A
